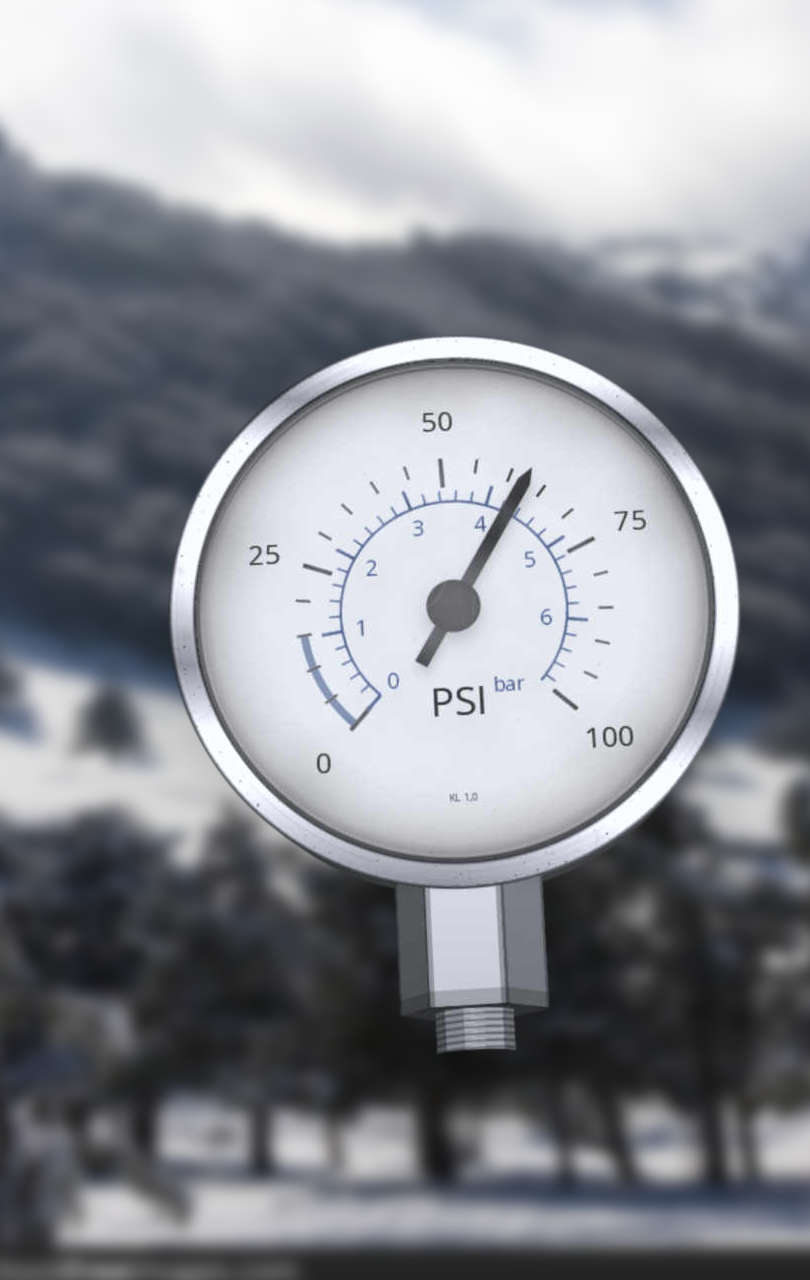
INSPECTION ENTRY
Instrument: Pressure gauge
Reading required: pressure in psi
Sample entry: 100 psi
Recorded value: 62.5 psi
